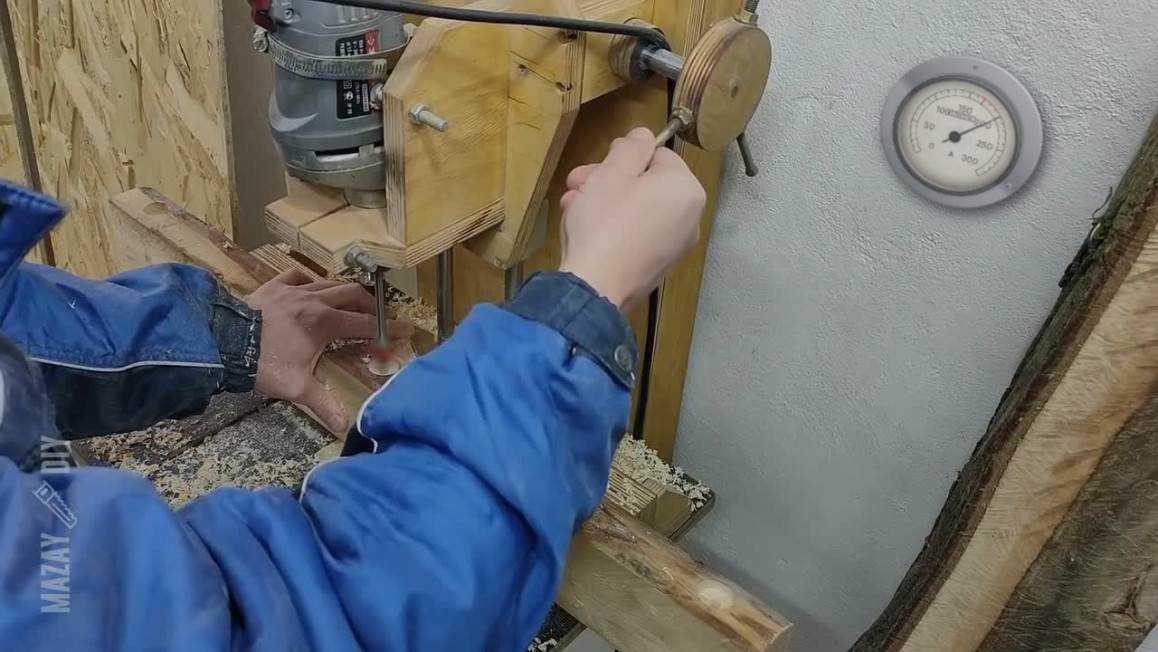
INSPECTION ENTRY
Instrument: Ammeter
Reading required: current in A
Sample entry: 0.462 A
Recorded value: 200 A
